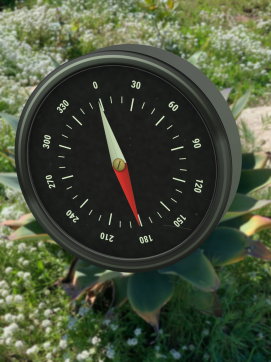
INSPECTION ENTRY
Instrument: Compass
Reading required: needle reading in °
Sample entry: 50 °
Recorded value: 180 °
